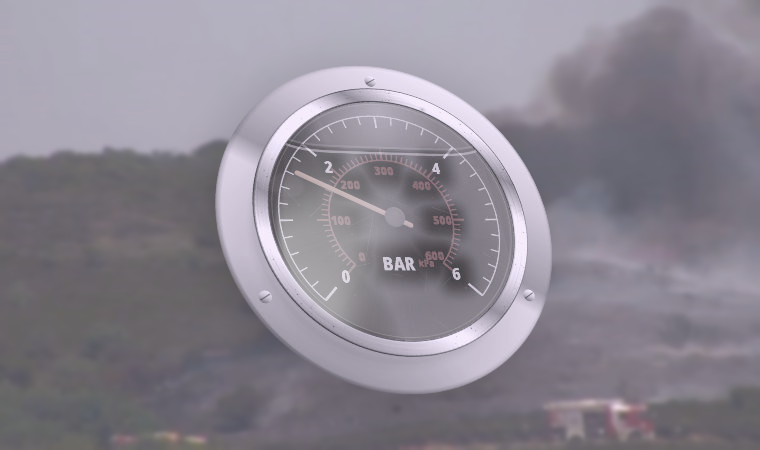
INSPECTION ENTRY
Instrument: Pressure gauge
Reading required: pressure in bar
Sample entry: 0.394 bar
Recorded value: 1.6 bar
